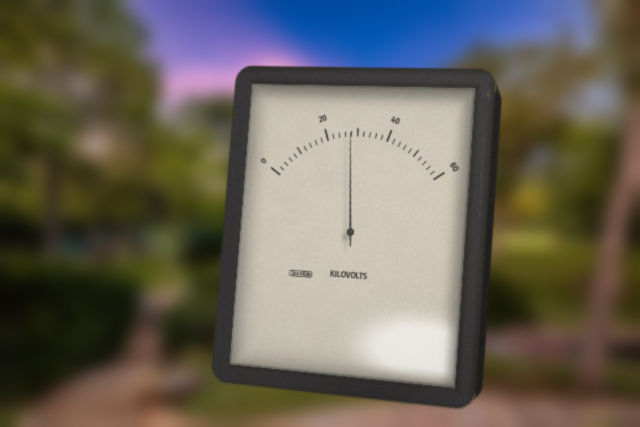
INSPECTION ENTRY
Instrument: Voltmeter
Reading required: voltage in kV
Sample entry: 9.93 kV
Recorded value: 28 kV
